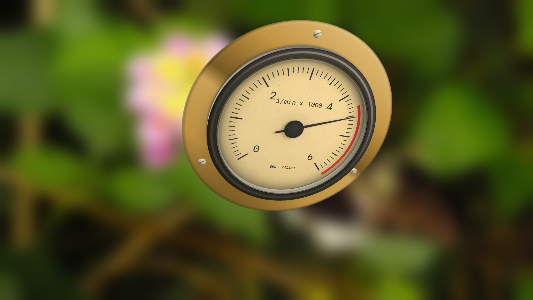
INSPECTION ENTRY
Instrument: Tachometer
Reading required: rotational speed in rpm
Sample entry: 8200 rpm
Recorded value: 4500 rpm
